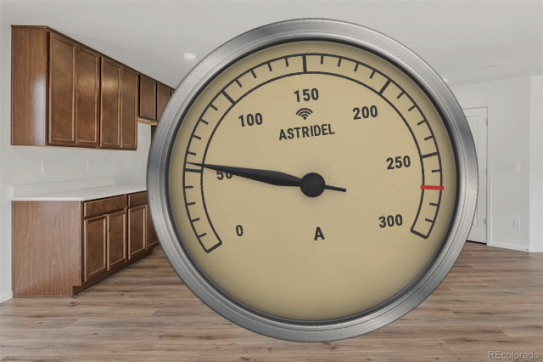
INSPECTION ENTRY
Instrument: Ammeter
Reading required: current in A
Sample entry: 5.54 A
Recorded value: 55 A
